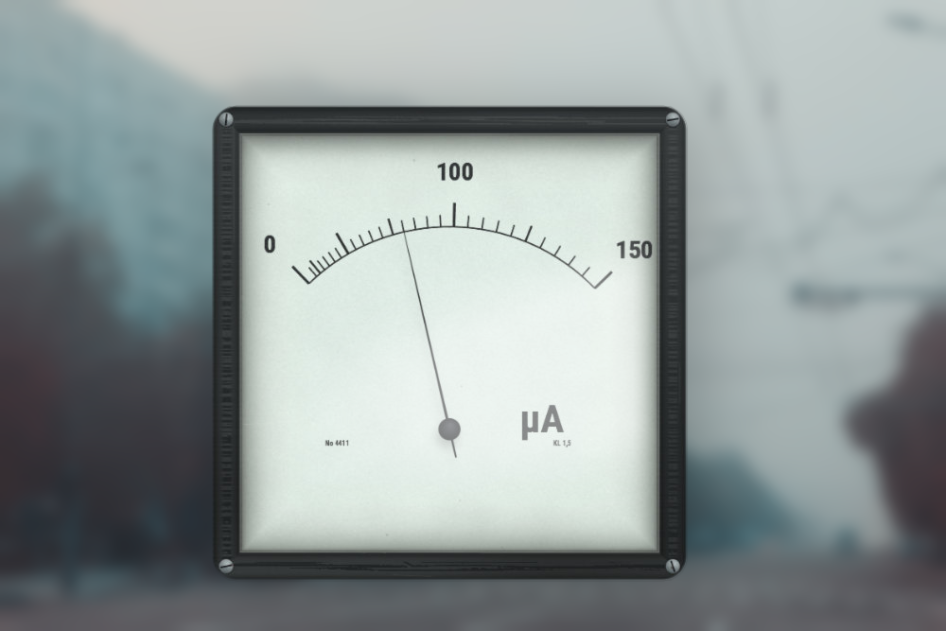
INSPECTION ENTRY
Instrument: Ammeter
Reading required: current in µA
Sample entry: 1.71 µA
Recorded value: 80 µA
